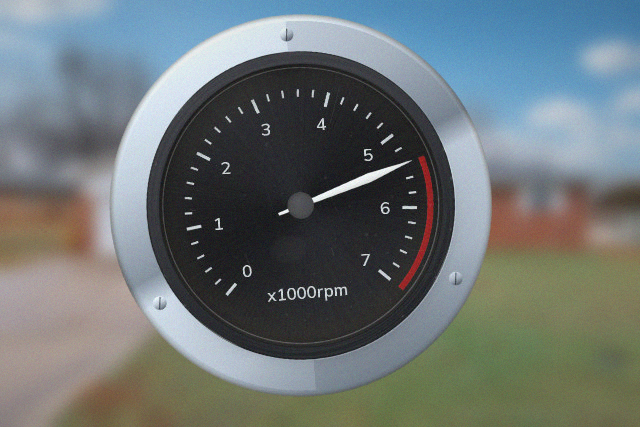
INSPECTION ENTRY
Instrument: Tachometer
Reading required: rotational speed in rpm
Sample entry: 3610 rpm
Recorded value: 5400 rpm
